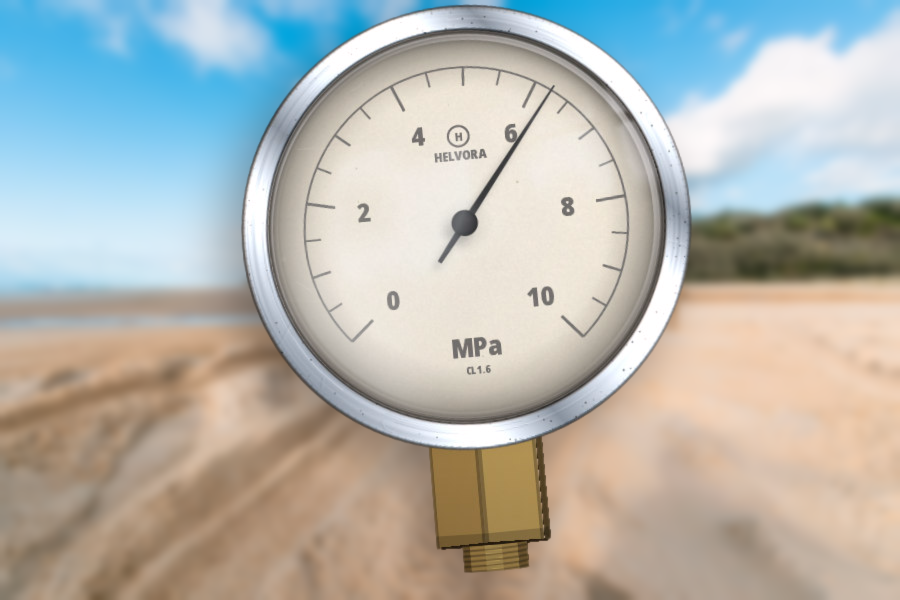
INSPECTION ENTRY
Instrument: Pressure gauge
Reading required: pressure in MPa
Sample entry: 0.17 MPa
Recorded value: 6.25 MPa
